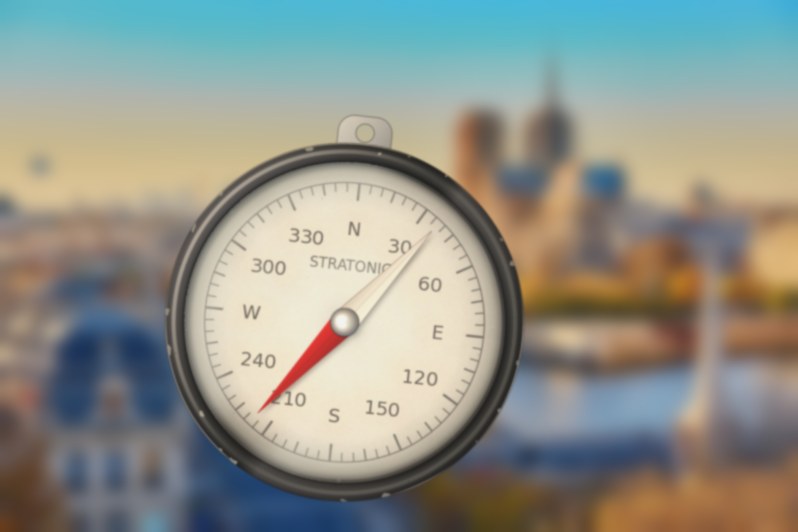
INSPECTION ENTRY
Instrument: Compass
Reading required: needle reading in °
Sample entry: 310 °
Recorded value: 217.5 °
